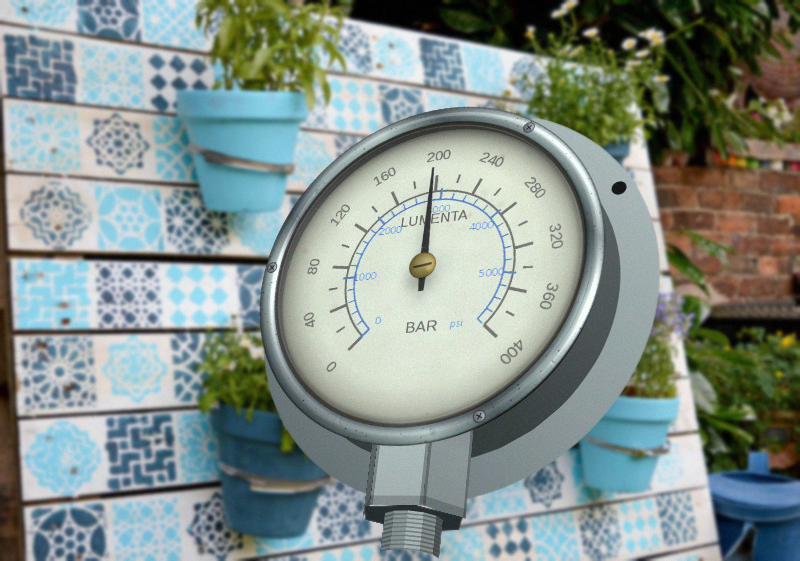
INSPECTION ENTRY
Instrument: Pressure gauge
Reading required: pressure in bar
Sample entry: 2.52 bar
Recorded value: 200 bar
